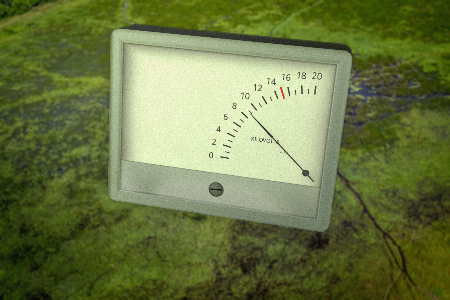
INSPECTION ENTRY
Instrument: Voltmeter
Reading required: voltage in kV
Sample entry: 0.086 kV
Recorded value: 9 kV
